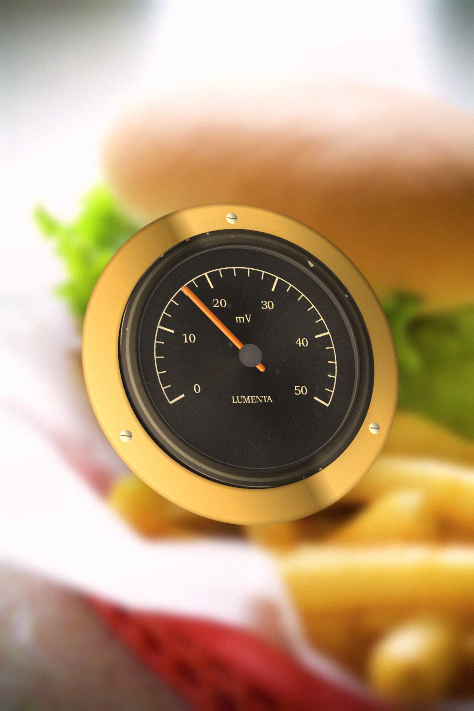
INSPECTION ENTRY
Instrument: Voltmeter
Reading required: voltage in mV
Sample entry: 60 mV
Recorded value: 16 mV
